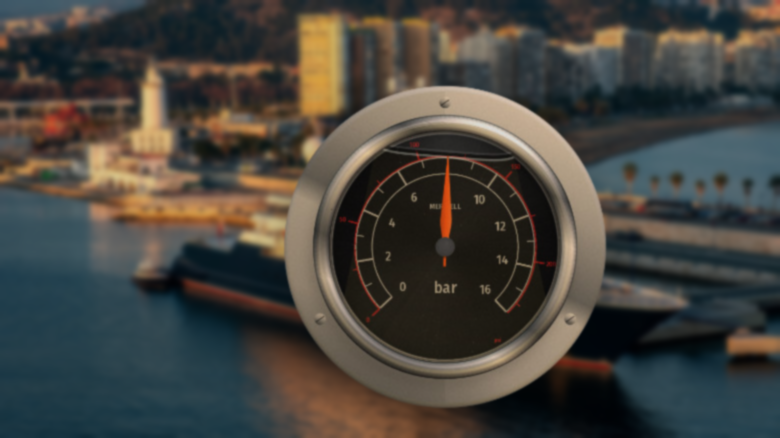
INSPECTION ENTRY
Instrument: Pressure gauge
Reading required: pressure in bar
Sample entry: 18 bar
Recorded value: 8 bar
